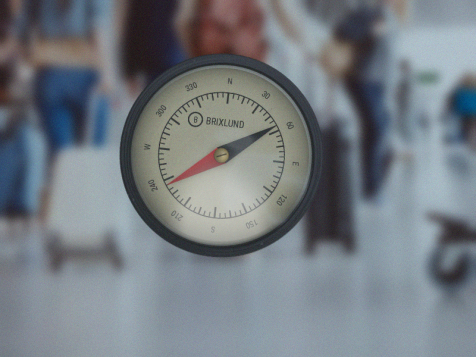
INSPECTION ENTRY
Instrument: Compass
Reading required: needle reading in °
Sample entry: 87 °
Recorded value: 235 °
